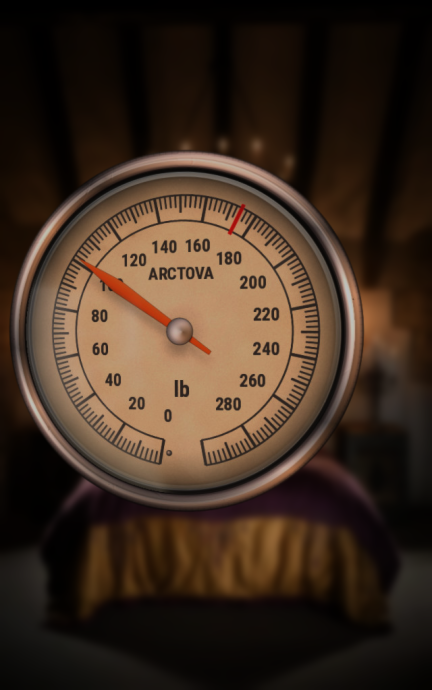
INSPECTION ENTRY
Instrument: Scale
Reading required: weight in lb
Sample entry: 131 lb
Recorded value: 102 lb
